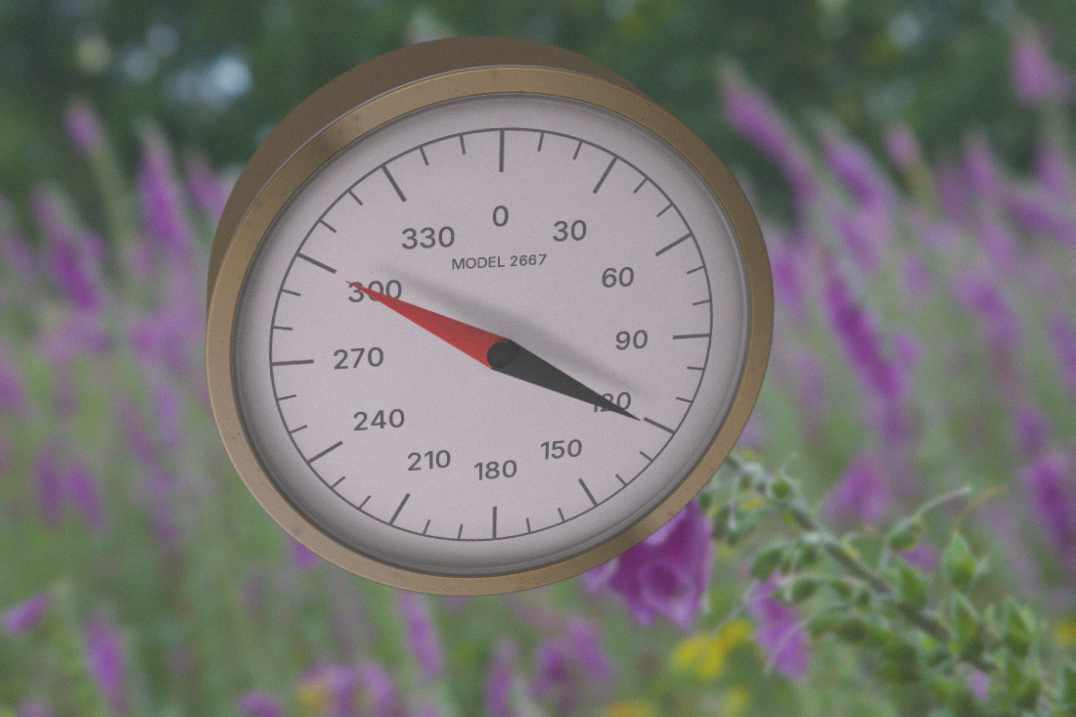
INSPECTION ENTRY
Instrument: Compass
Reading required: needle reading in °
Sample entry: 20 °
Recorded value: 300 °
